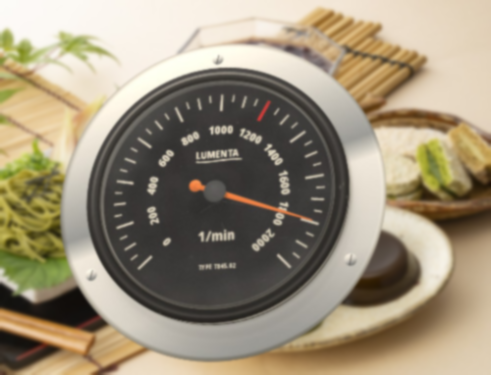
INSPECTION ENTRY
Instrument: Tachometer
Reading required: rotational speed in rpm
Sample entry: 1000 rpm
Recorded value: 1800 rpm
